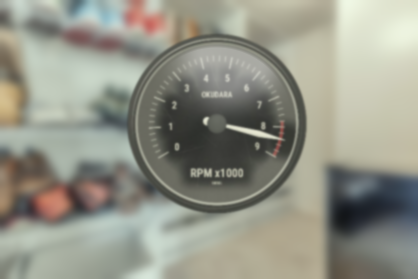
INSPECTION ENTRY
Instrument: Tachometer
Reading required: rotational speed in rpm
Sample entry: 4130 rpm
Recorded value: 8400 rpm
